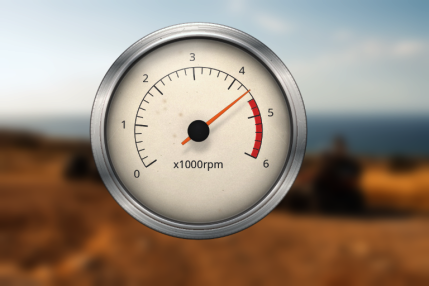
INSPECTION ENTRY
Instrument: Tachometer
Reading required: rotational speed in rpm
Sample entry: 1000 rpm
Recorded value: 4400 rpm
